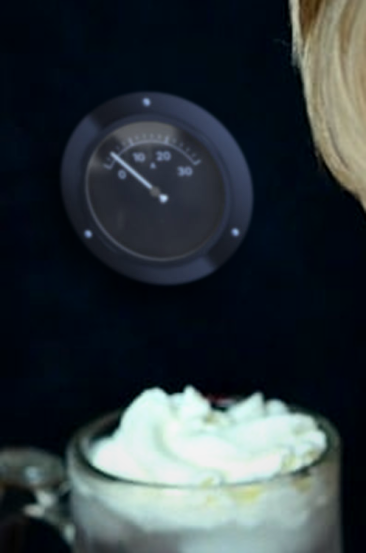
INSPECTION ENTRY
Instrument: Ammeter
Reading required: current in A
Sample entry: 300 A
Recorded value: 4 A
